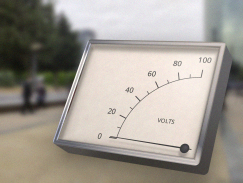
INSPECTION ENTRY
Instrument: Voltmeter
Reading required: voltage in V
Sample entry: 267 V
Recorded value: 0 V
